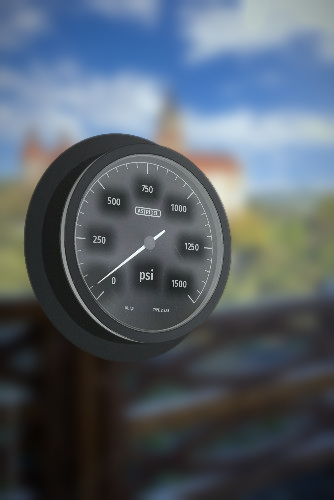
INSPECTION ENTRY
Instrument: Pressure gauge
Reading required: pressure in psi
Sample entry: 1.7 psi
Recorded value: 50 psi
